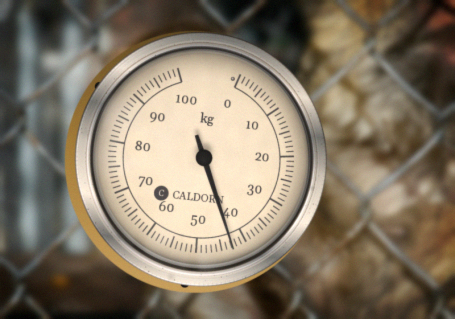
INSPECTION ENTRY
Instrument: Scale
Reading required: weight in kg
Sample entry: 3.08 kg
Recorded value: 43 kg
